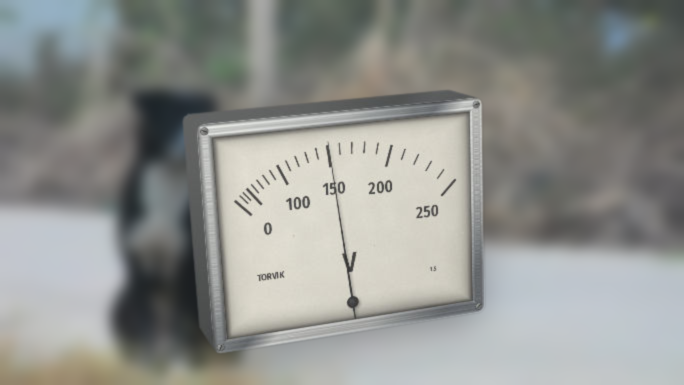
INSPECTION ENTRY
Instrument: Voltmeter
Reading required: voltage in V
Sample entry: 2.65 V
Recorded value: 150 V
